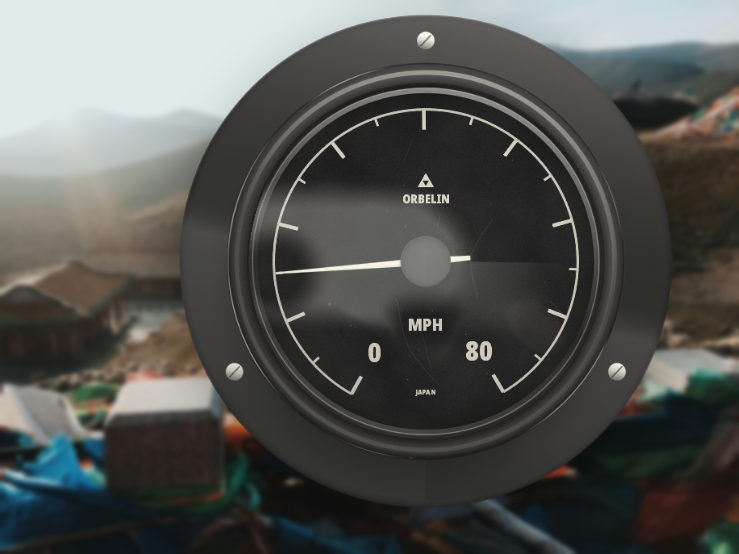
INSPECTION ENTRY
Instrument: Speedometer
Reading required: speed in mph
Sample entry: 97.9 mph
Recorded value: 15 mph
